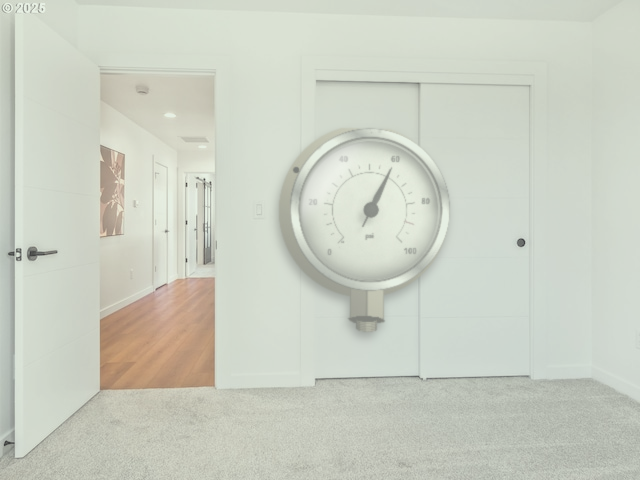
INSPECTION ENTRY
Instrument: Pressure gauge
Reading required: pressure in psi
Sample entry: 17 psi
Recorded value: 60 psi
